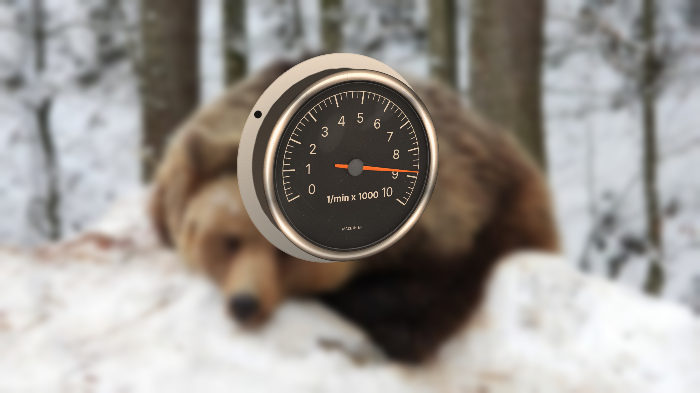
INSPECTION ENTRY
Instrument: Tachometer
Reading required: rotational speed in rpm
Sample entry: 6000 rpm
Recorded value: 8800 rpm
